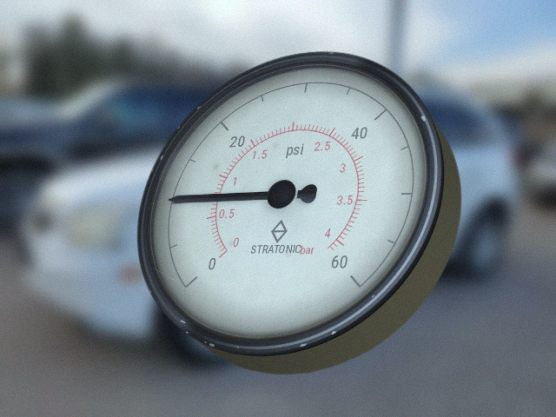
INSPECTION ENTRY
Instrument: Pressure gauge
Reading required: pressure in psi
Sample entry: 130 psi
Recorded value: 10 psi
